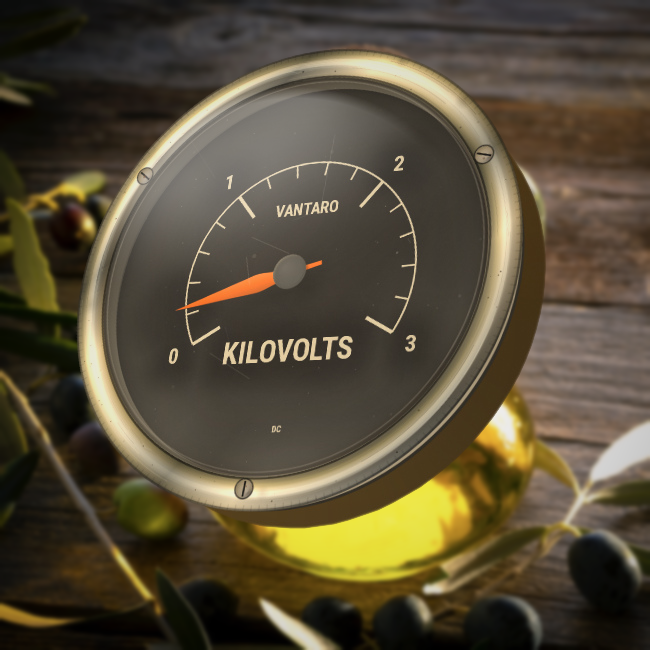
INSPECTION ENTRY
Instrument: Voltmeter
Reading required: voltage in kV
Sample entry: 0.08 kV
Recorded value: 0.2 kV
